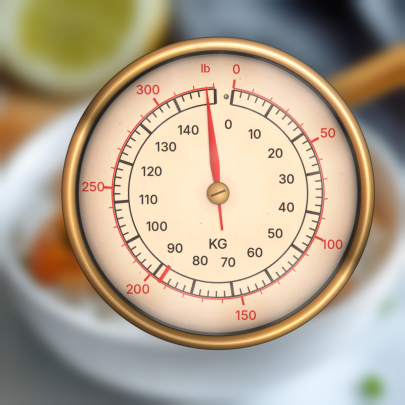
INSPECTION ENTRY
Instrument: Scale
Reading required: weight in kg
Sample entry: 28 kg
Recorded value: 148 kg
